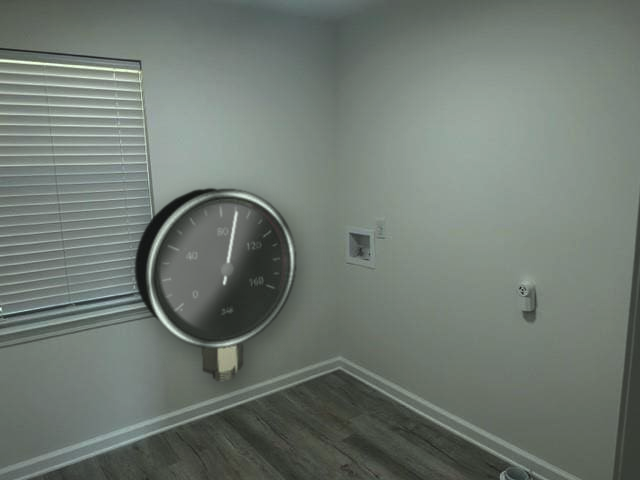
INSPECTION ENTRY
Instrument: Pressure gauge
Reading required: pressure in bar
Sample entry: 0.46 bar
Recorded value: 90 bar
